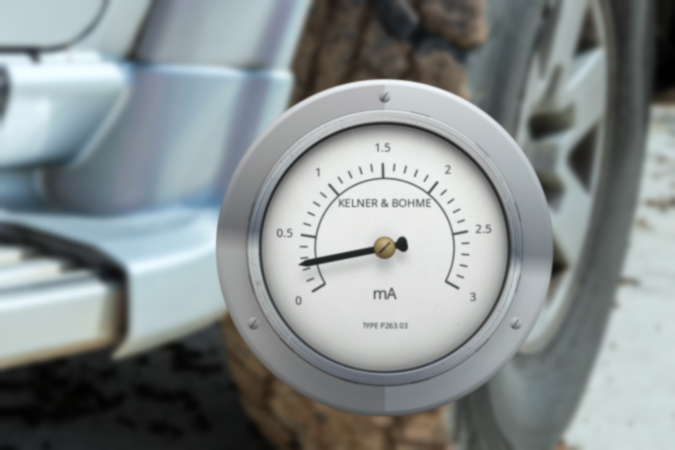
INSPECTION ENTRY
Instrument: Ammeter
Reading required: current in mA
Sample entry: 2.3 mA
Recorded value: 0.25 mA
